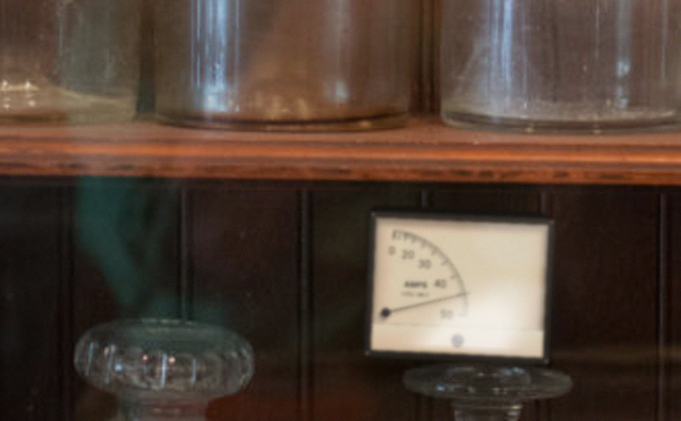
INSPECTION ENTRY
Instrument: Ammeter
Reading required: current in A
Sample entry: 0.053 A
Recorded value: 45 A
